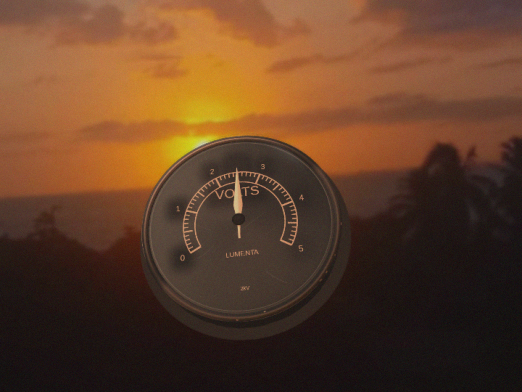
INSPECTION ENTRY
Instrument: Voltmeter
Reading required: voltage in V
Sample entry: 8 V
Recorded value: 2.5 V
